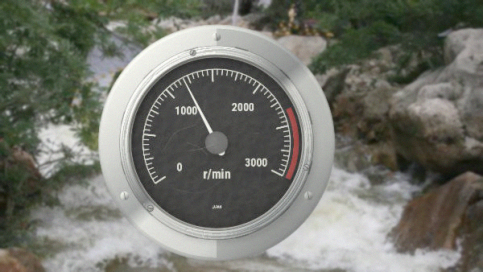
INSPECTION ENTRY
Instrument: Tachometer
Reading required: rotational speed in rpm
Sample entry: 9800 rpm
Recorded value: 1200 rpm
